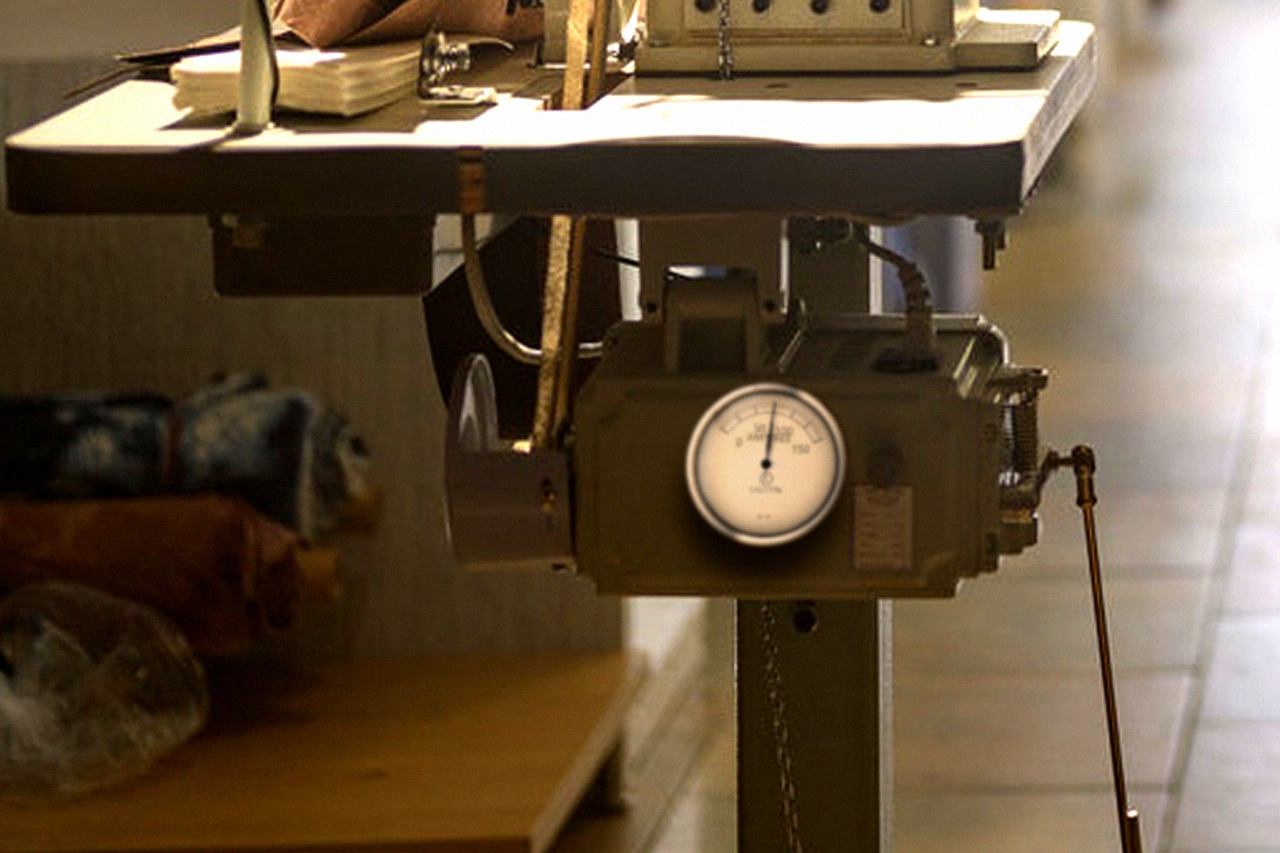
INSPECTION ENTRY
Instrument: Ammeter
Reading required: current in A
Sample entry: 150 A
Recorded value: 75 A
